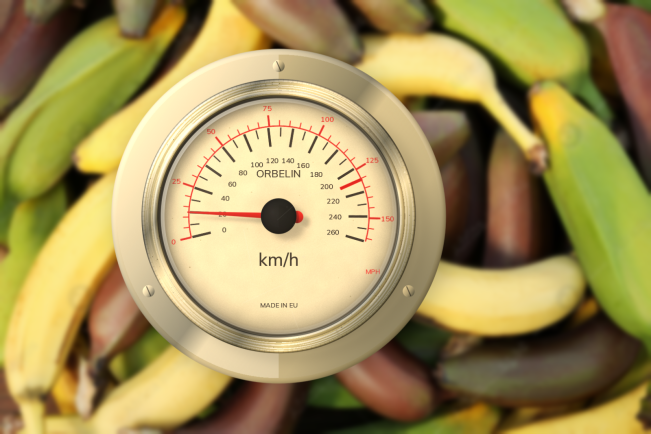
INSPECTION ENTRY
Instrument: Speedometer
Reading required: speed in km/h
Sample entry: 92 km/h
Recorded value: 20 km/h
